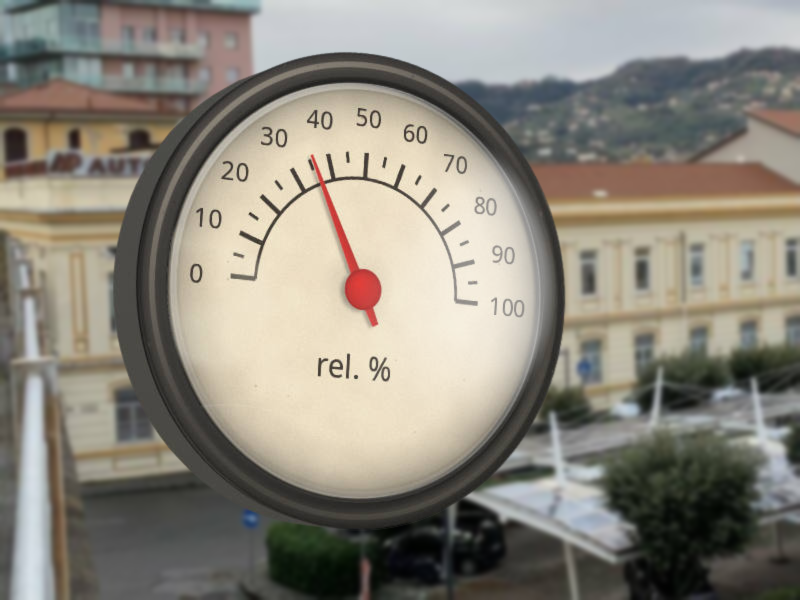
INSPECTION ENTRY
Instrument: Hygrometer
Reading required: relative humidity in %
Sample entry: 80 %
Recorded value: 35 %
